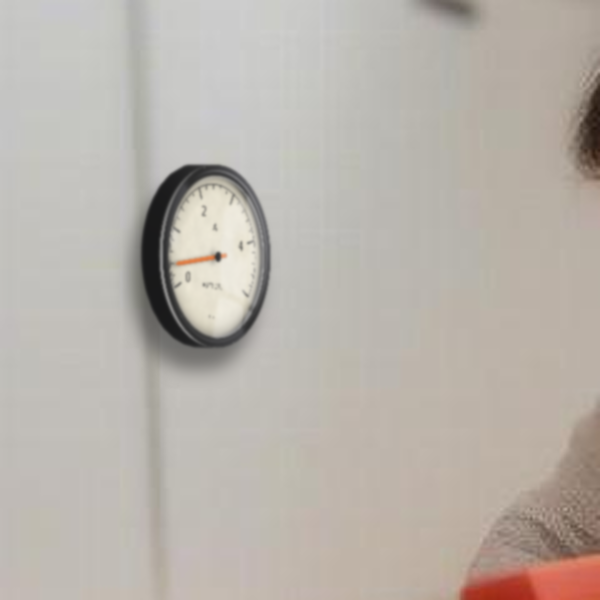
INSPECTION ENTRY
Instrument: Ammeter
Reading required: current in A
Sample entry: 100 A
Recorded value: 0.4 A
